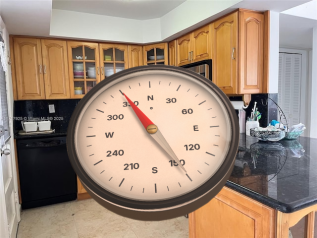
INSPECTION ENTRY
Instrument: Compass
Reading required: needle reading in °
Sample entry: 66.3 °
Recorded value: 330 °
